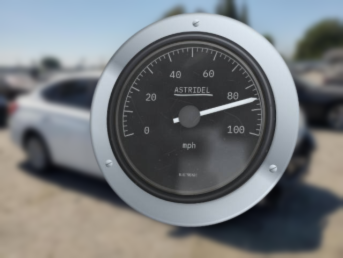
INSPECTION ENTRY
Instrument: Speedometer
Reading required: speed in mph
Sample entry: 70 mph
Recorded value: 86 mph
